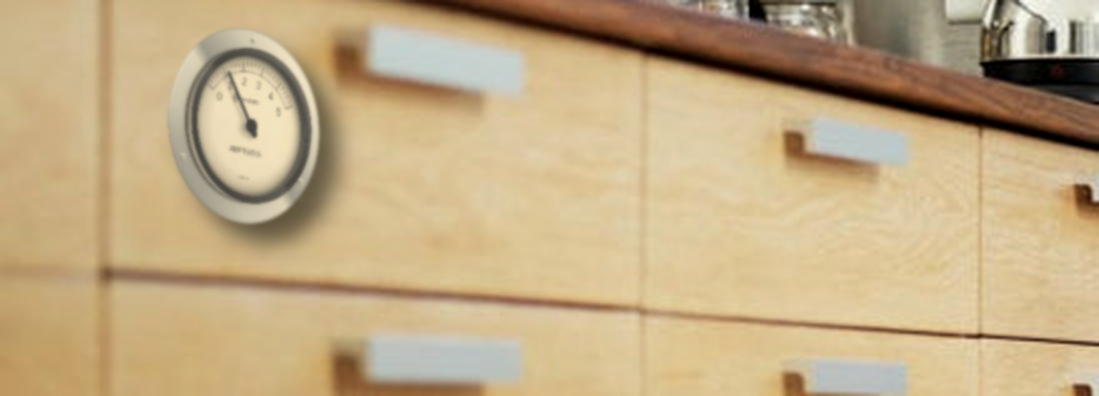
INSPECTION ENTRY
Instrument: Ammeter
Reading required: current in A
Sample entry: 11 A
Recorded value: 1 A
